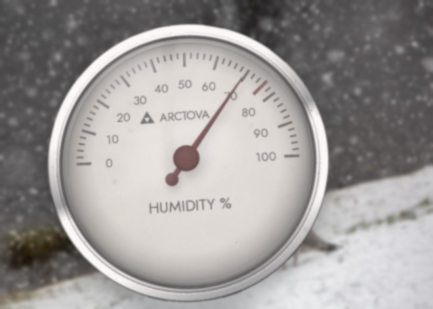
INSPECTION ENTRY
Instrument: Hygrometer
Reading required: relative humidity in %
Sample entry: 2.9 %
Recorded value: 70 %
